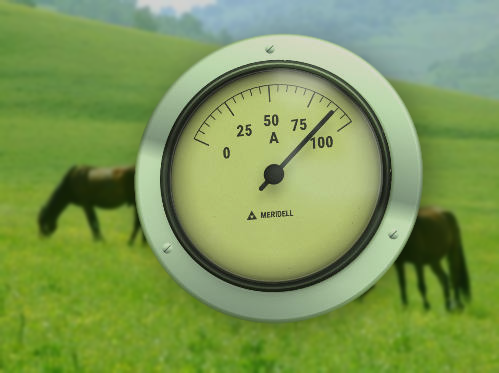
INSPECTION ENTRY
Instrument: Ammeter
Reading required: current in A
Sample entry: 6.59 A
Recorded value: 90 A
